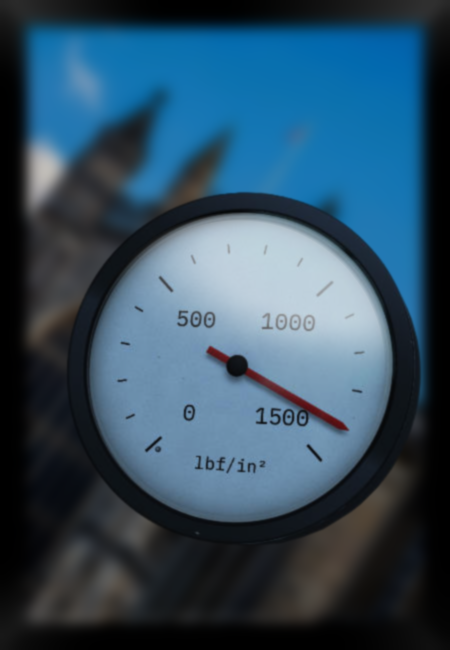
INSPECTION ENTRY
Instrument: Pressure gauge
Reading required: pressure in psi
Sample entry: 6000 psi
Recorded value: 1400 psi
